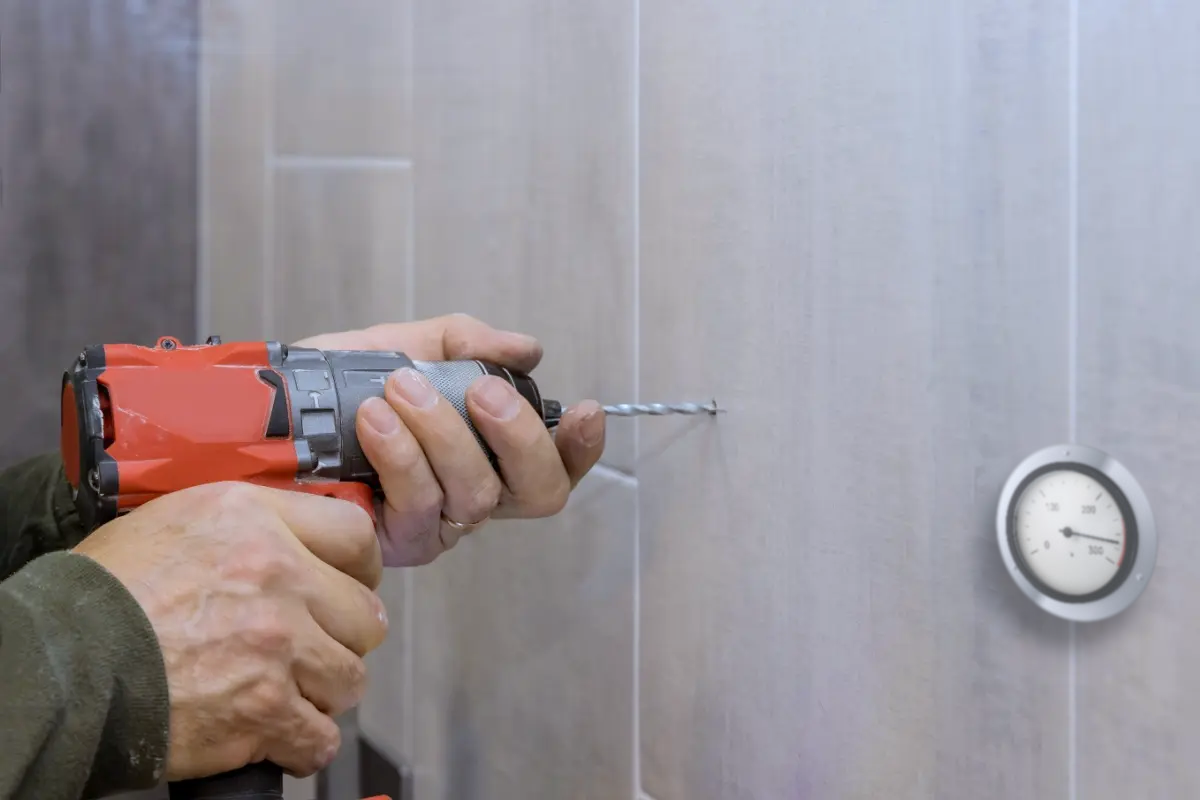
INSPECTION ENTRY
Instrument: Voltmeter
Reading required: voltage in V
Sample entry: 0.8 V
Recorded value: 270 V
